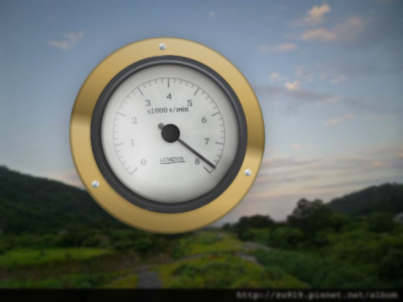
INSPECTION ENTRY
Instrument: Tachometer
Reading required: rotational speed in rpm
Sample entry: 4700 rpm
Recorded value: 7800 rpm
